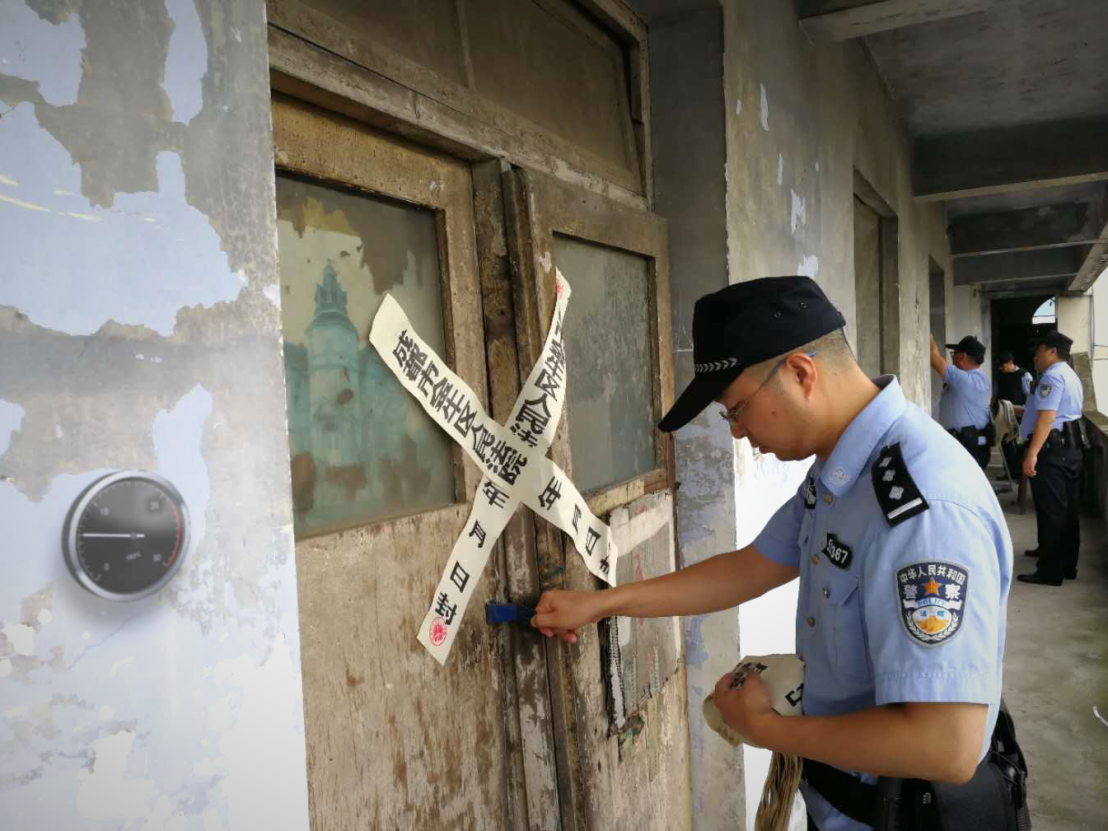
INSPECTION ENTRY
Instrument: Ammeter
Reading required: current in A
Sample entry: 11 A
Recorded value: 6 A
